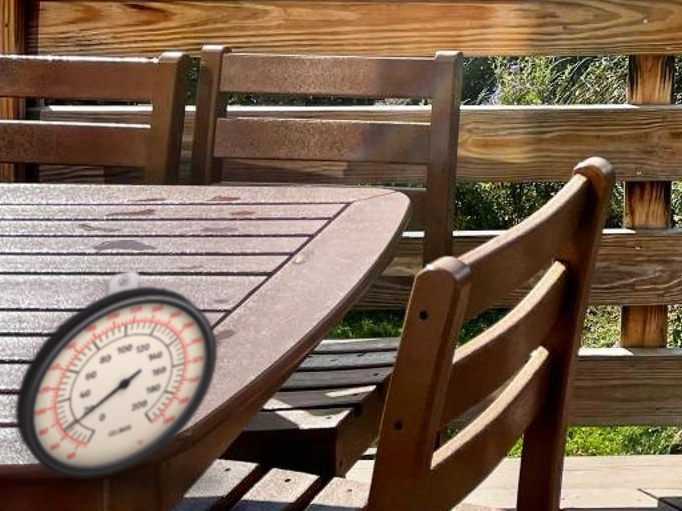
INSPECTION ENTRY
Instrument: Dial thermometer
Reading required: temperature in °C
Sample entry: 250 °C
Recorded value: 20 °C
